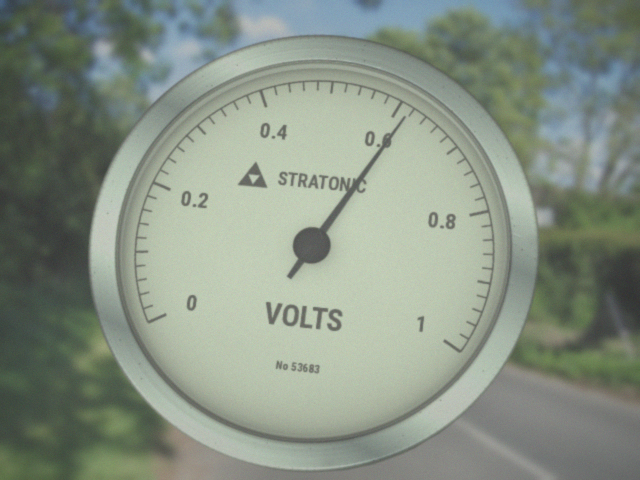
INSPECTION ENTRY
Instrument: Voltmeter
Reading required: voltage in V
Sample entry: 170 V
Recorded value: 0.62 V
